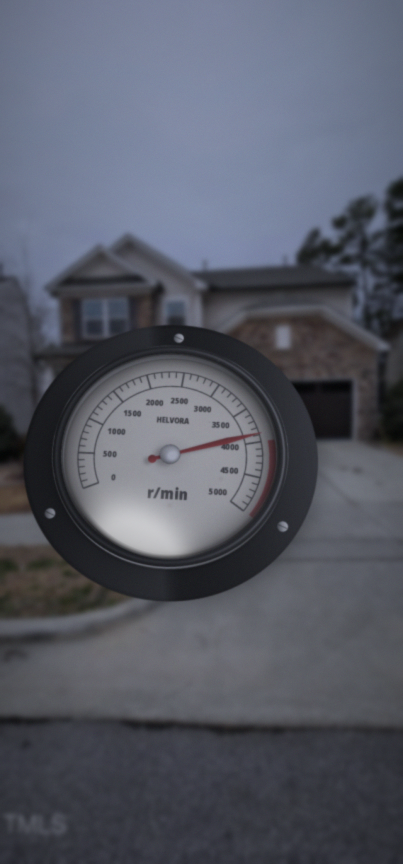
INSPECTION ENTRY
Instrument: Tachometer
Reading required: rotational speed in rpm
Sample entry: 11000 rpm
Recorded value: 3900 rpm
